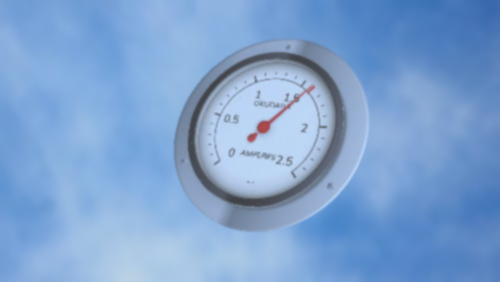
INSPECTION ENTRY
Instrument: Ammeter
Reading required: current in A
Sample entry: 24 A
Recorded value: 1.6 A
